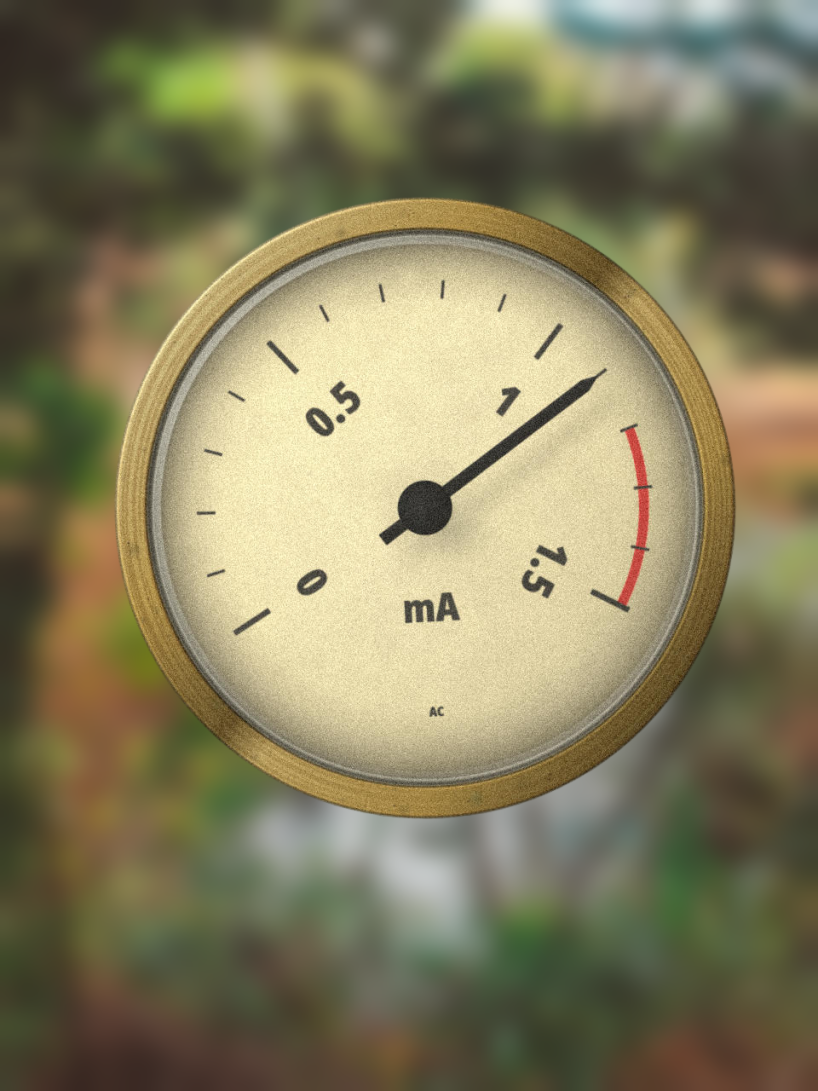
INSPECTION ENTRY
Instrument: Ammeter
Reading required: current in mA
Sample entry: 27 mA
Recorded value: 1.1 mA
